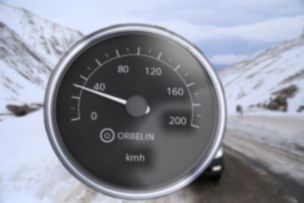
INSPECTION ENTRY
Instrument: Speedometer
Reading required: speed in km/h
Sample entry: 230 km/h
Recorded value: 30 km/h
